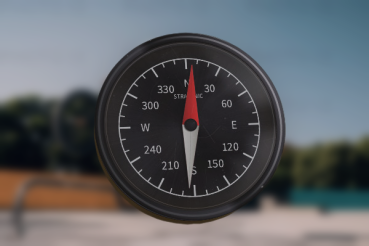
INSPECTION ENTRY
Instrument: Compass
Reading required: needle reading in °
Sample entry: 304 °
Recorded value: 5 °
